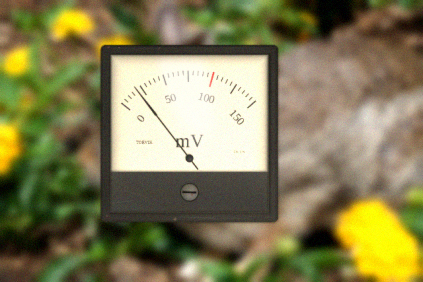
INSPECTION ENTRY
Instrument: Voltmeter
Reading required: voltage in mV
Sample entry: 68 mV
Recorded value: 20 mV
